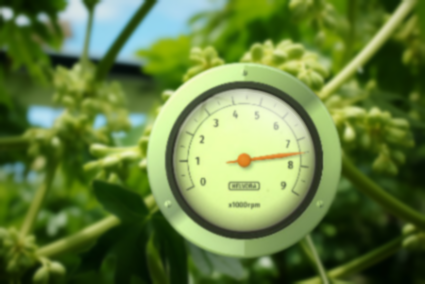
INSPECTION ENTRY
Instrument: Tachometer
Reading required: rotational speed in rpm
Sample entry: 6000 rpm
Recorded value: 7500 rpm
